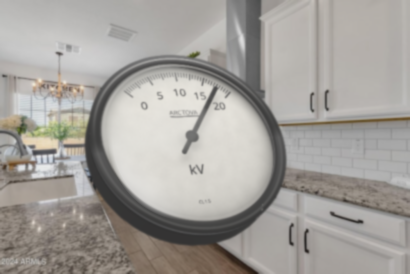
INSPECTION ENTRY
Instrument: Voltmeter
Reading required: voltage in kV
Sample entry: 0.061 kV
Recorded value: 17.5 kV
